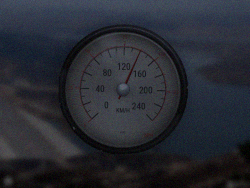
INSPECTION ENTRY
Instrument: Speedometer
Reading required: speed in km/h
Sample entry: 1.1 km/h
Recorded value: 140 km/h
